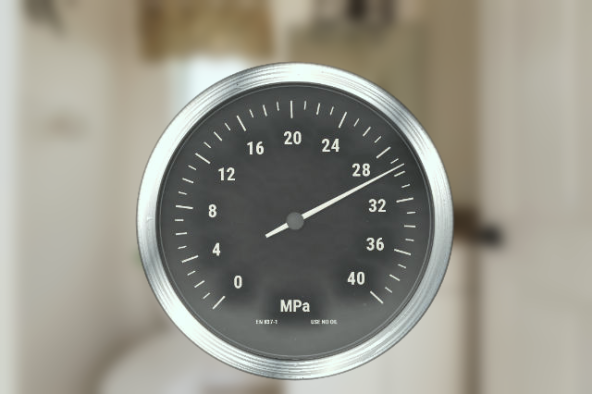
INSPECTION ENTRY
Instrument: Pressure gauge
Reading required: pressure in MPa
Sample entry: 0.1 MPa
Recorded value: 29.5 MPa
